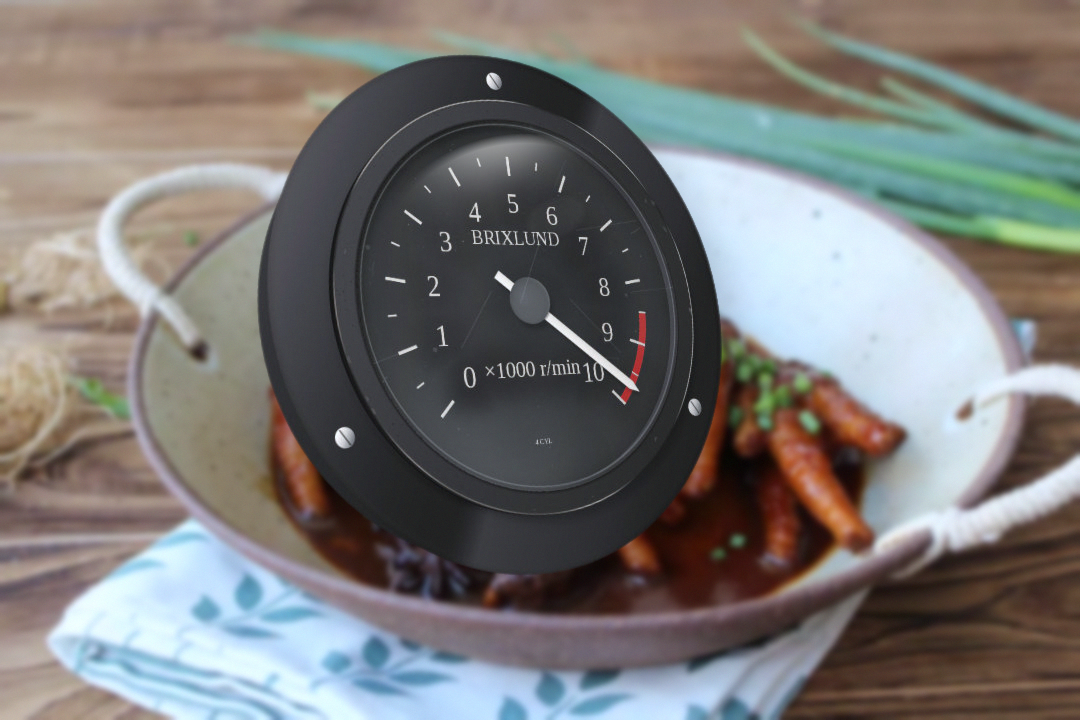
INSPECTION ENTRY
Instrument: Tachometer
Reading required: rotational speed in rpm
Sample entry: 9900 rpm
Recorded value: 9750 rpm
